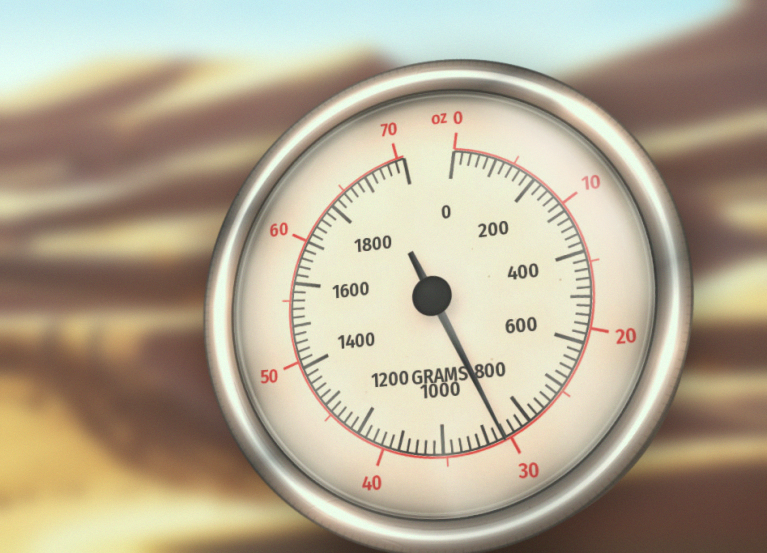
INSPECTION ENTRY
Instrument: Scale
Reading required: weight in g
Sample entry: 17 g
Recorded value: 860 g
